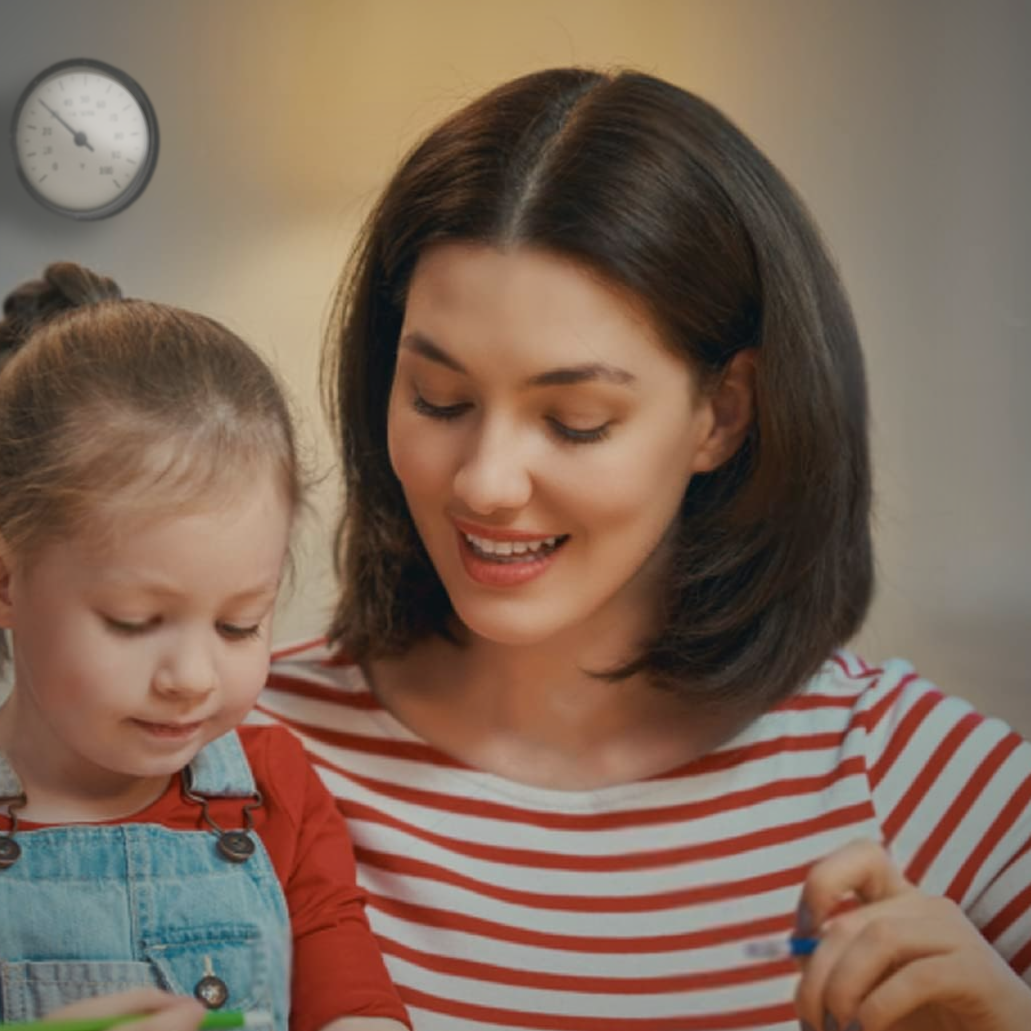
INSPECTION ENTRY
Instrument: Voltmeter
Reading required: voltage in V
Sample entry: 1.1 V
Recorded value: 30 V
